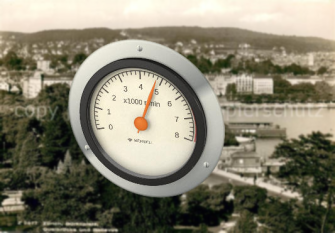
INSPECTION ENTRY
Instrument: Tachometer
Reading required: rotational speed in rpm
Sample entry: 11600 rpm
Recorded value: 4800 rpm
